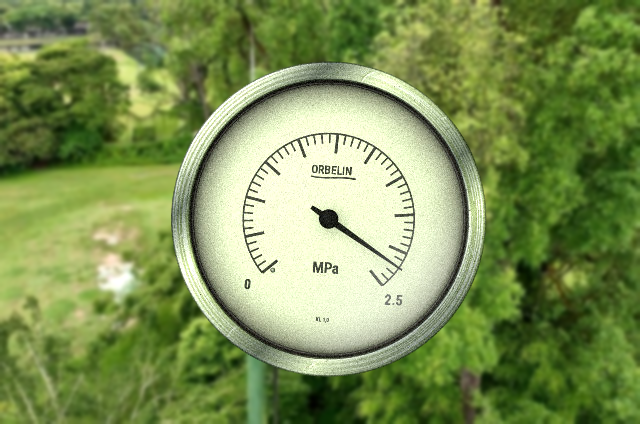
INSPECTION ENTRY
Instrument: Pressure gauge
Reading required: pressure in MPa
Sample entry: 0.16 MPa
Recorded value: 2.35 MPa
